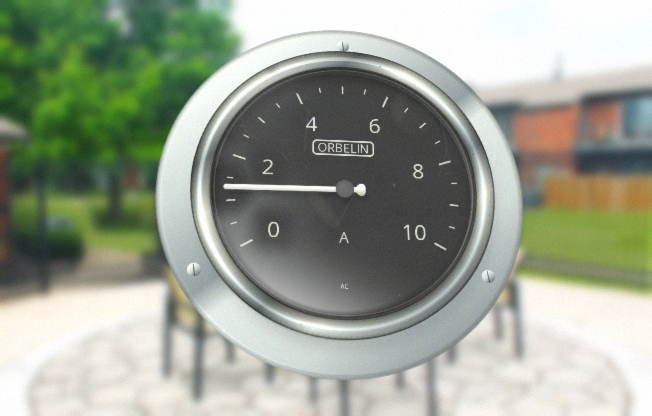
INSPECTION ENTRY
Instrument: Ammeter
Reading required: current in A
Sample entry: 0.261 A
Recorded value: 1.25 A
